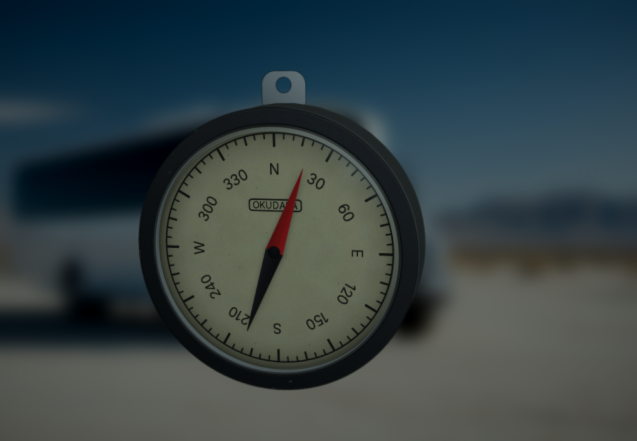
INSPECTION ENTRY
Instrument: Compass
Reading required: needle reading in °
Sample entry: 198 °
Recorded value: 20 °
